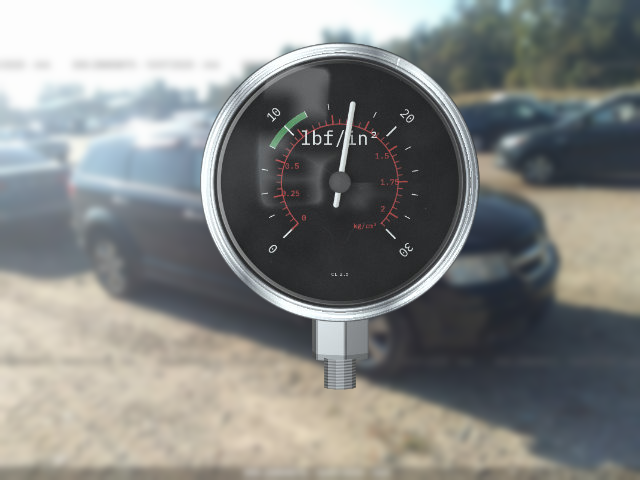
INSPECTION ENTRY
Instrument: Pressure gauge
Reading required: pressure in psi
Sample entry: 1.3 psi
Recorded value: 16 psi
